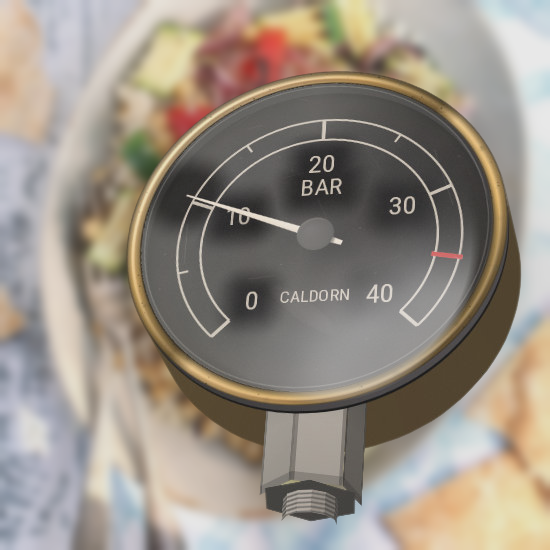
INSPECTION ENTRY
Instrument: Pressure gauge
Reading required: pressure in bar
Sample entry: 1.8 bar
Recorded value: 10 bar
